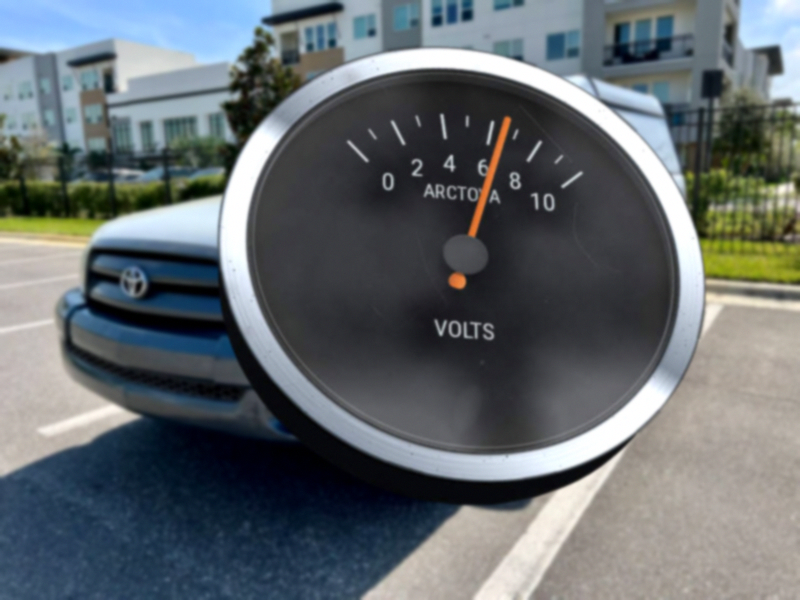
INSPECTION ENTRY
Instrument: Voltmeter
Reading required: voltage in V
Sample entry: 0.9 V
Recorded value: 6.5 V
